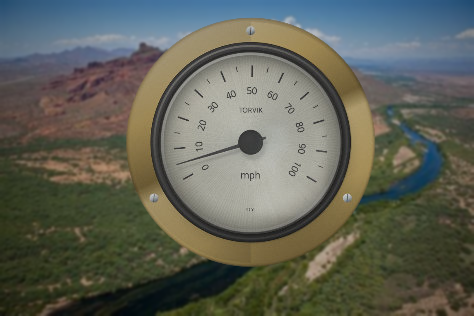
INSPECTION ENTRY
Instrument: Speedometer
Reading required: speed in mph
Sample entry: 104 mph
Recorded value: 5 mph
